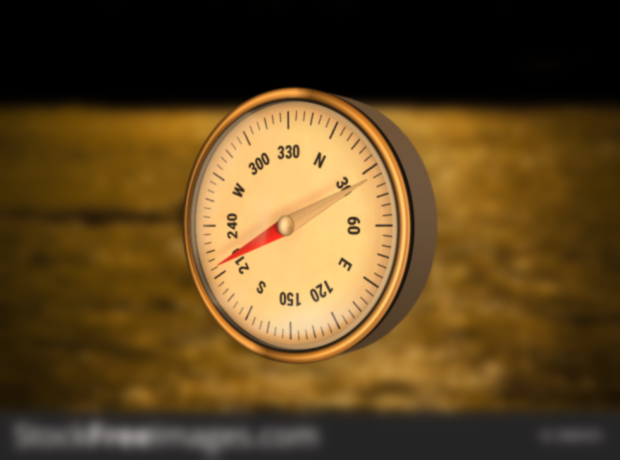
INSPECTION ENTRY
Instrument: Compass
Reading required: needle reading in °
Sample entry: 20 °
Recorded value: 215 °
